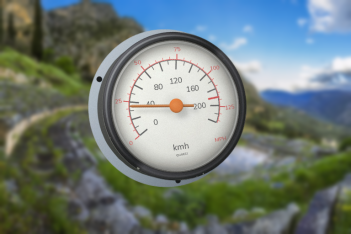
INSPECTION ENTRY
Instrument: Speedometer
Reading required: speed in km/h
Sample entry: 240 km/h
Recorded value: 35 km/h
